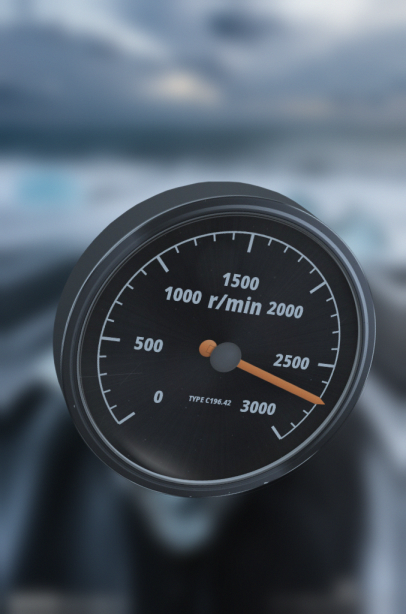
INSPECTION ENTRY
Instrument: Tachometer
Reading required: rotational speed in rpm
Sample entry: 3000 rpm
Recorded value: 2700 rpm
